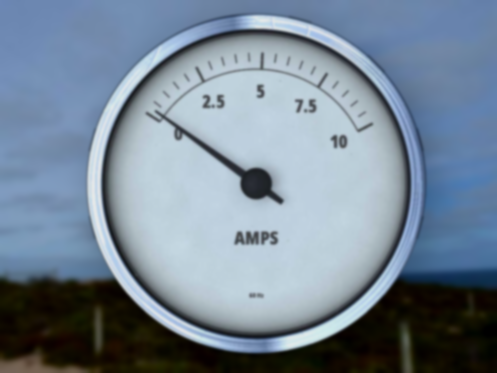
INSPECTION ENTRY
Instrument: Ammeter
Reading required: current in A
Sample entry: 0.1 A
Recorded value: 0.25 A
